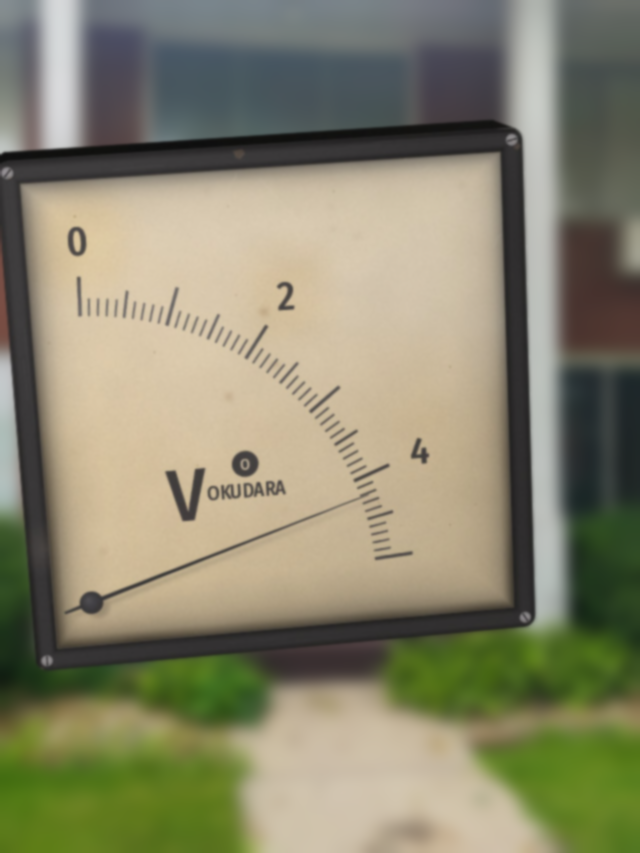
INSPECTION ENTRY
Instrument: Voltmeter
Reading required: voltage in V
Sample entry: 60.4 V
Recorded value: 4.2 V
